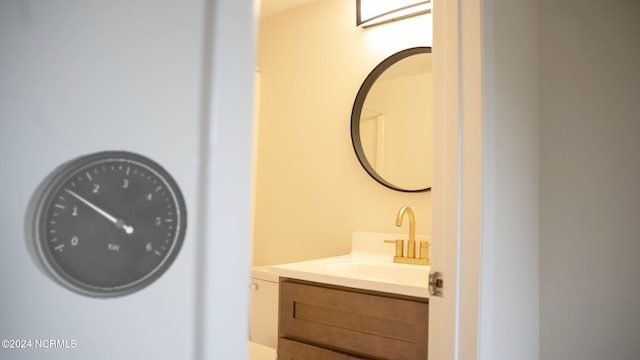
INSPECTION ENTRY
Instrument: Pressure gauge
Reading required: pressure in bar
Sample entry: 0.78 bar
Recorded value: 1.4 bar
